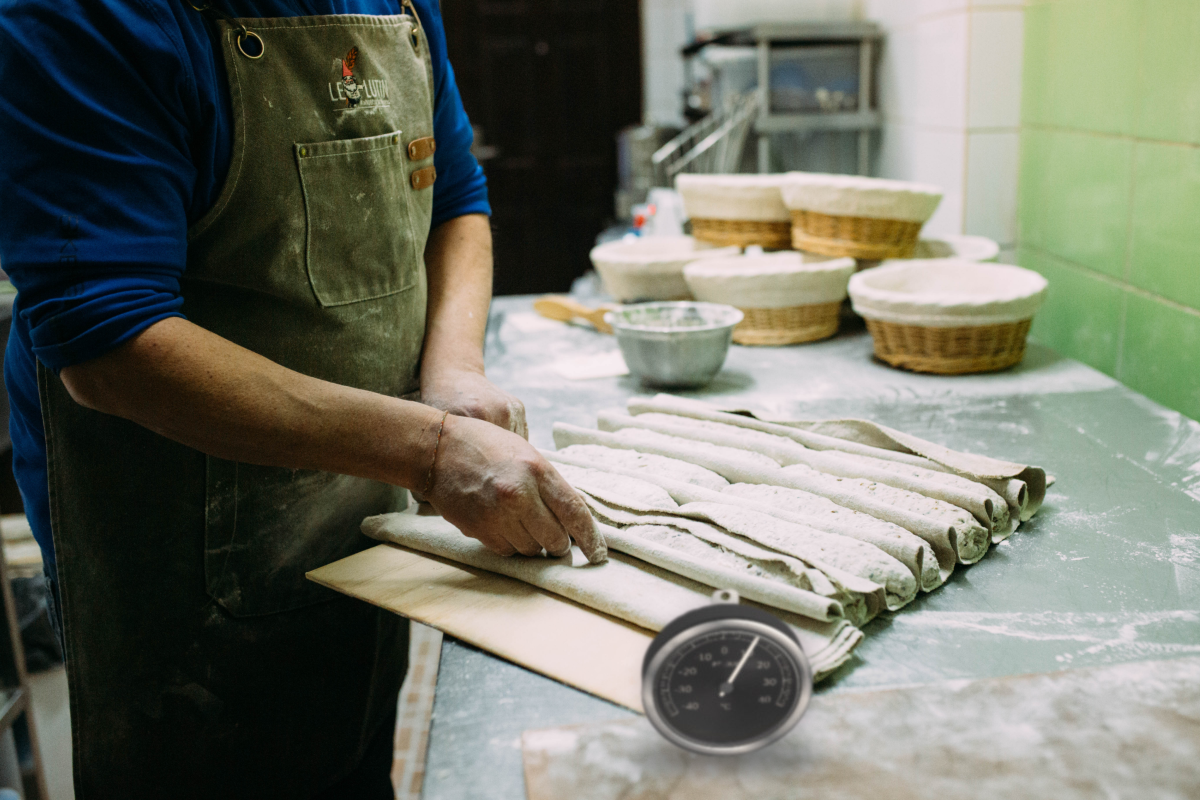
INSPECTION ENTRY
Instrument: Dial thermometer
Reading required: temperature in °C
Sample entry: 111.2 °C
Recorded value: 10 °C
